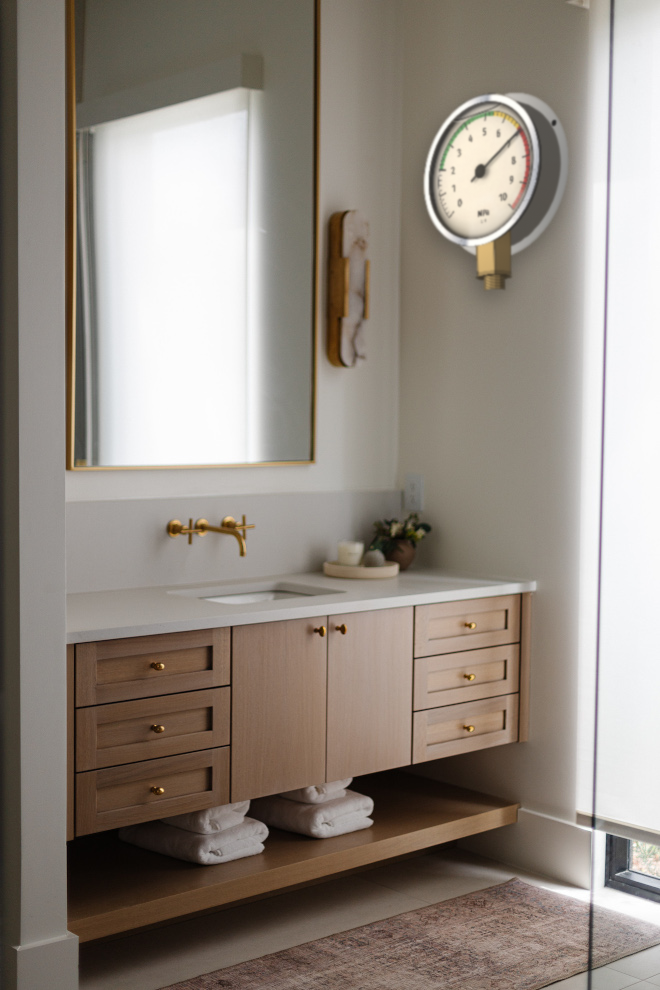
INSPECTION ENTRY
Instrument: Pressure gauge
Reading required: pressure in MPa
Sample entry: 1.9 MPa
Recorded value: 7 MPa
